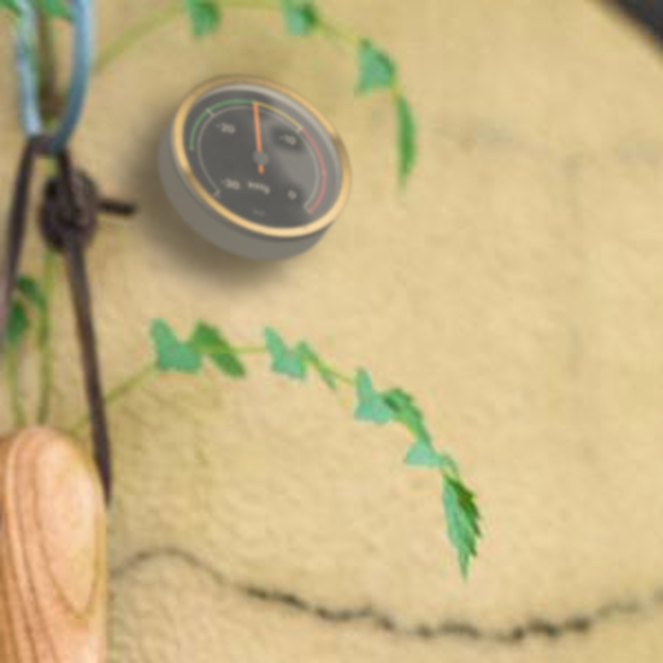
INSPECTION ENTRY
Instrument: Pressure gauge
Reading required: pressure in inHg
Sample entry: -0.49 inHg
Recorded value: -15 inHg
